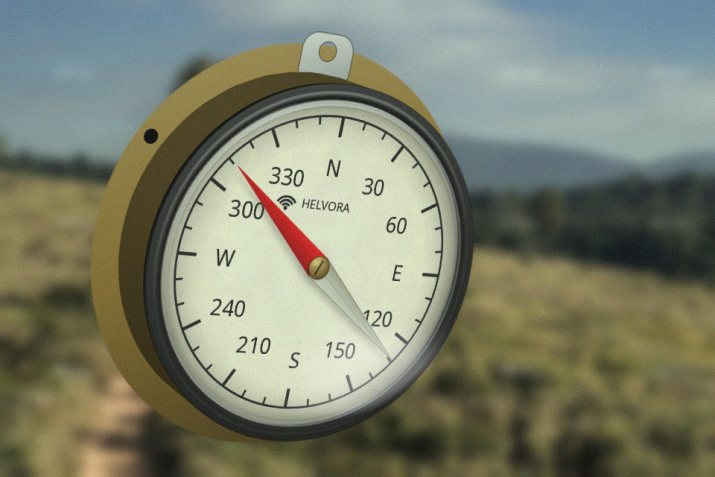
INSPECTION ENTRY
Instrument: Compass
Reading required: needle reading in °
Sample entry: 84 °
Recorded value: 310 °
